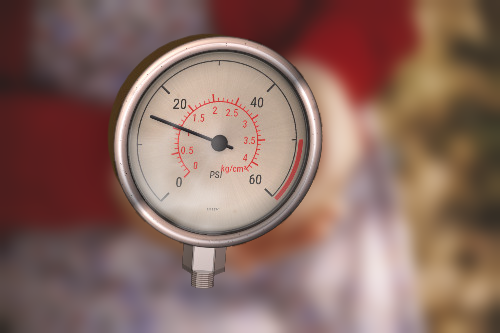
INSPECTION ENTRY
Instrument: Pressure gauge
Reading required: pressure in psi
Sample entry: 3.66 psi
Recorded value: 15 psi
